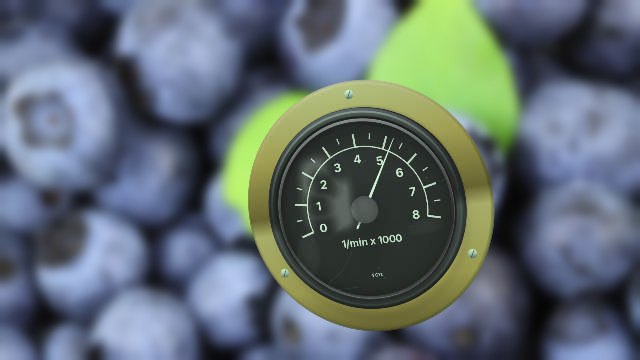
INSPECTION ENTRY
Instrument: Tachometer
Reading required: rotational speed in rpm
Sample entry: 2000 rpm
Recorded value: 5250 rpm
